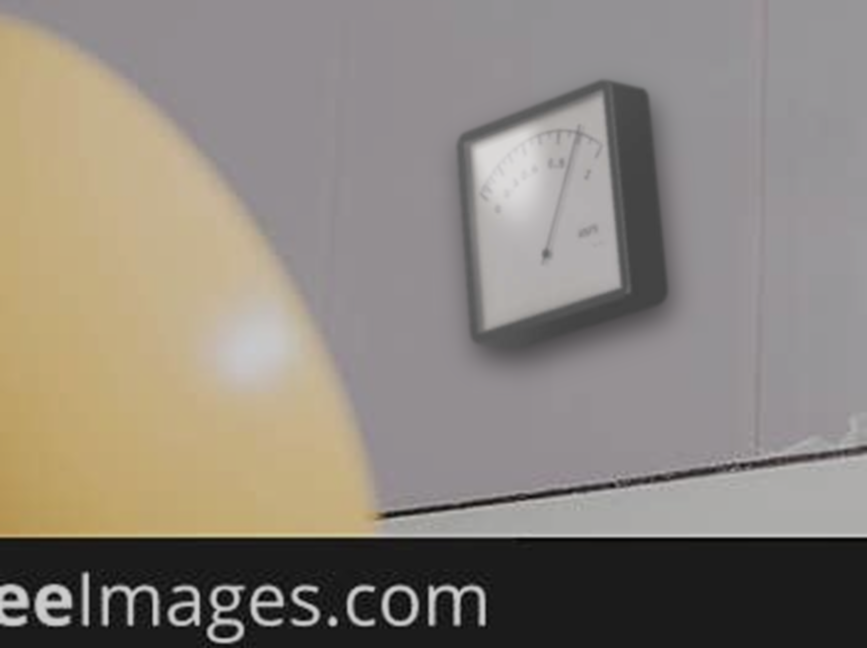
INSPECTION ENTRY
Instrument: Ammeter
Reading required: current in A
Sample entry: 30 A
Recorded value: 0.9 A
